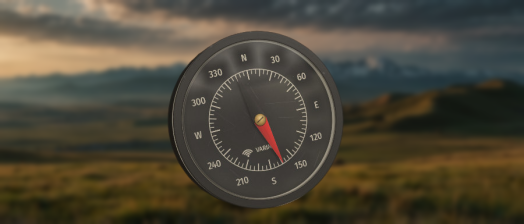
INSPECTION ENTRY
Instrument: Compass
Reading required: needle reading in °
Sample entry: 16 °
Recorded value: 165 °
